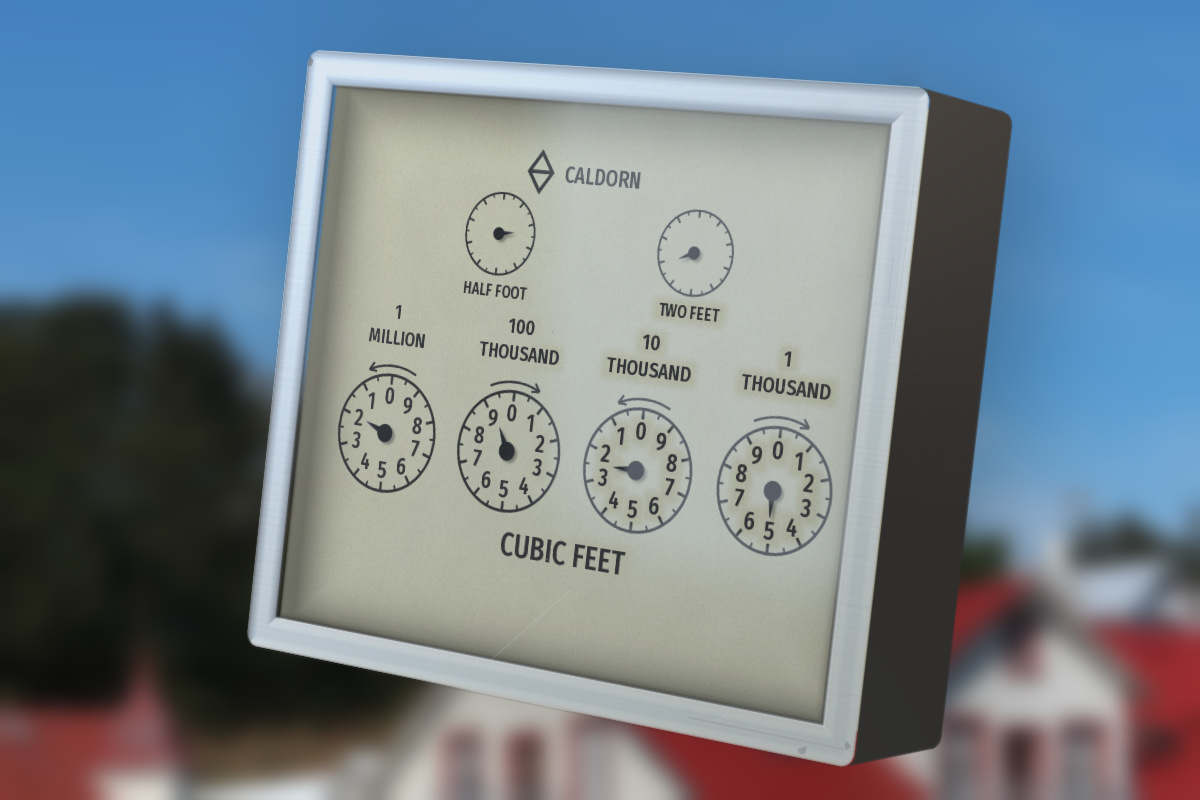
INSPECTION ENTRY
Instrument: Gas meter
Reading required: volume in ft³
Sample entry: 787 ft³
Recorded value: 192500 ft³
